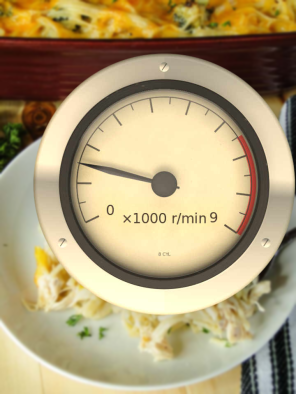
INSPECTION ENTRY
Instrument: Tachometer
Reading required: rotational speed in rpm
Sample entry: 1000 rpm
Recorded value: 1500 rpm
